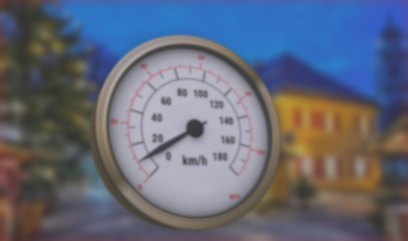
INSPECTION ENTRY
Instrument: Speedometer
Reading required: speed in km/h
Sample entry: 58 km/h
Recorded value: 10 km/h
